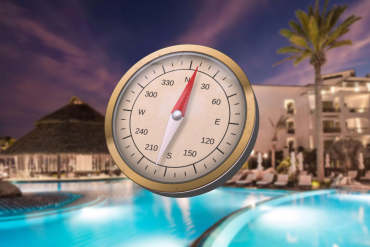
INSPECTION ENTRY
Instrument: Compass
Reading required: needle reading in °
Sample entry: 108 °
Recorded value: 10 °
